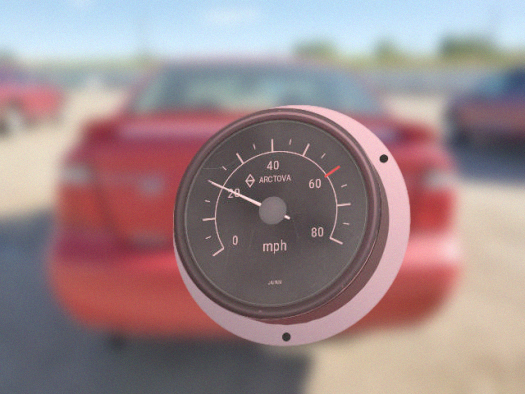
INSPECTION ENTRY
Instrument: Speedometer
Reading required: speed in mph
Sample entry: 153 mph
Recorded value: 20 mph
